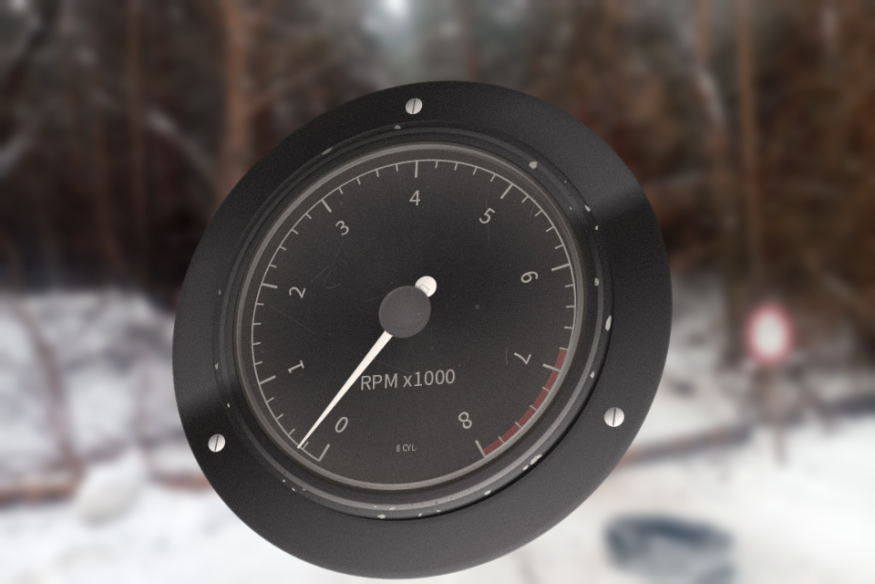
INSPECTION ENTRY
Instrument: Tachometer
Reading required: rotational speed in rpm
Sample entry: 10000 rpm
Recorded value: 200 rpm
